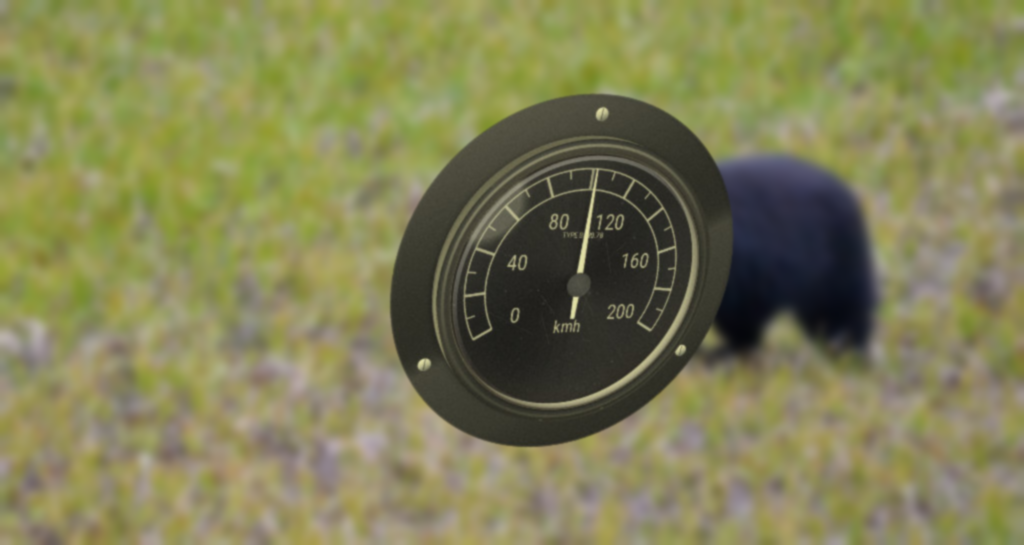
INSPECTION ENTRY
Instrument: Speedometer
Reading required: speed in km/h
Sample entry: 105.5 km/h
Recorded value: 100 km/h
